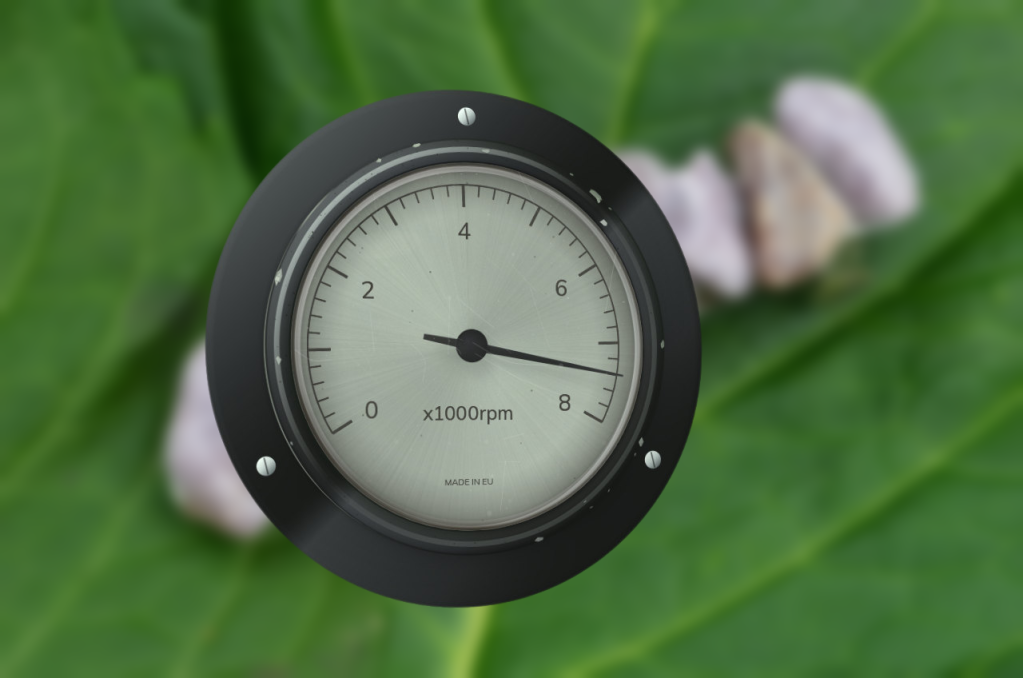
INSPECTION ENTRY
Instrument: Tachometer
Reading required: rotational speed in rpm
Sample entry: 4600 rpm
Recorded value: 7400 rpm
